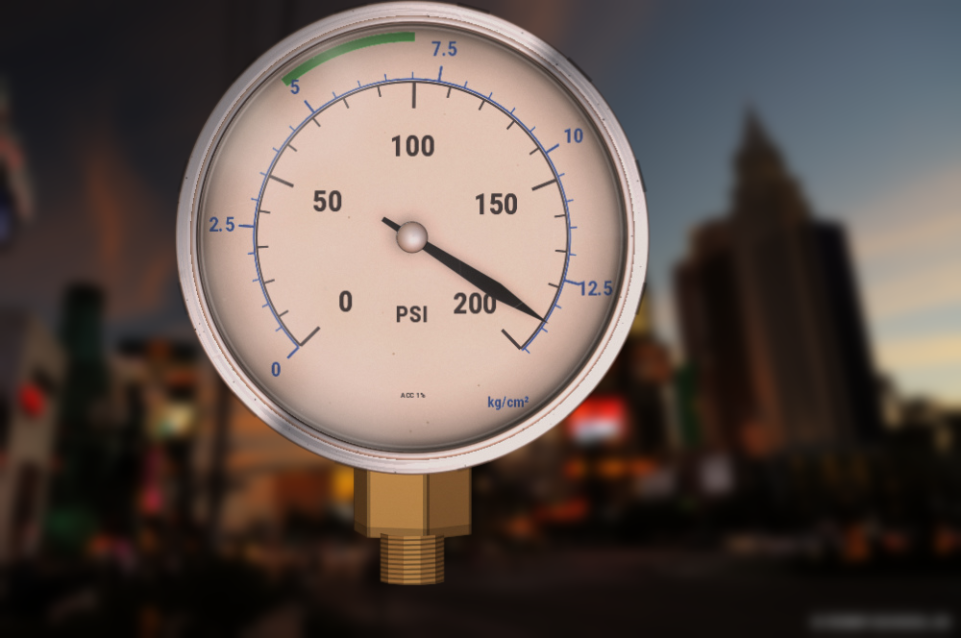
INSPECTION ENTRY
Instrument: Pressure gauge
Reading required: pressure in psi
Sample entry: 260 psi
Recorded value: 190 psi
